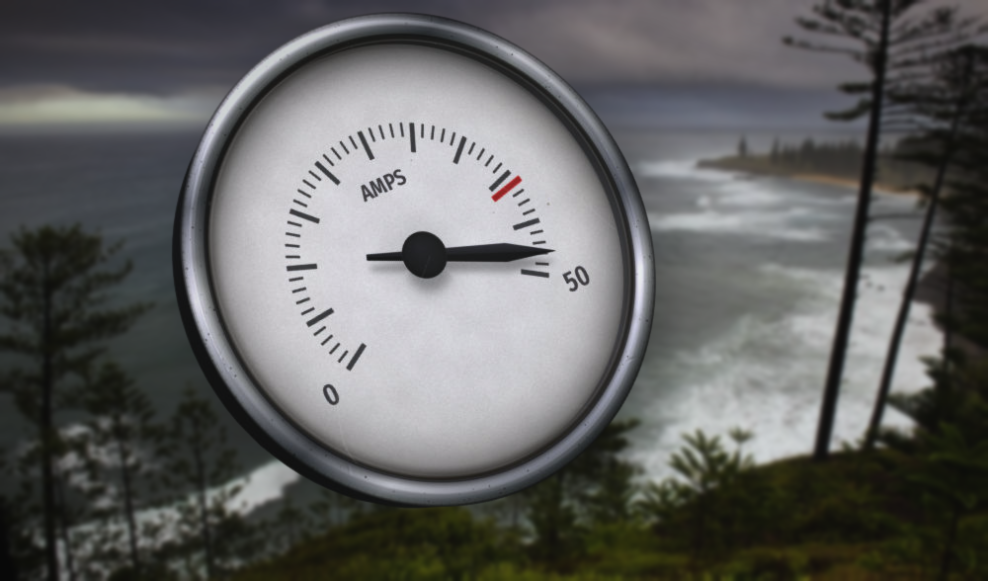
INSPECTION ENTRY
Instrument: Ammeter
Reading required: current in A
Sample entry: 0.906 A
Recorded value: 48 A
